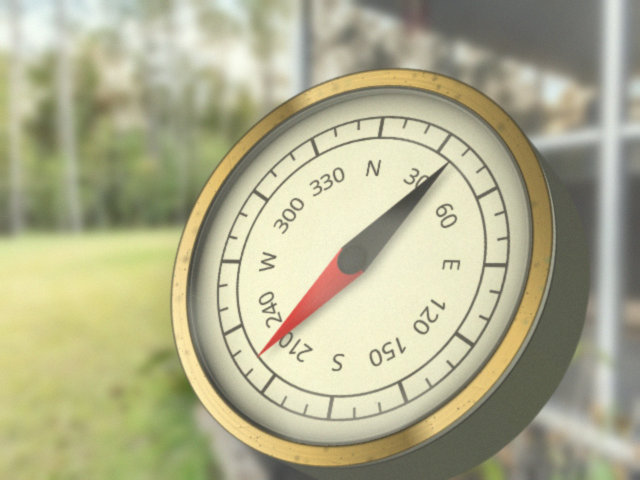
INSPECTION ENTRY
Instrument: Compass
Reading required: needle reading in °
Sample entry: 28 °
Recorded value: 220 °
